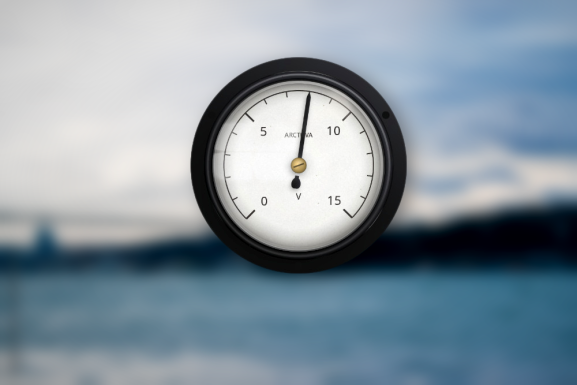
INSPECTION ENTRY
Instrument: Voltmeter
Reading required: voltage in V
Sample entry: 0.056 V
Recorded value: 8 V
